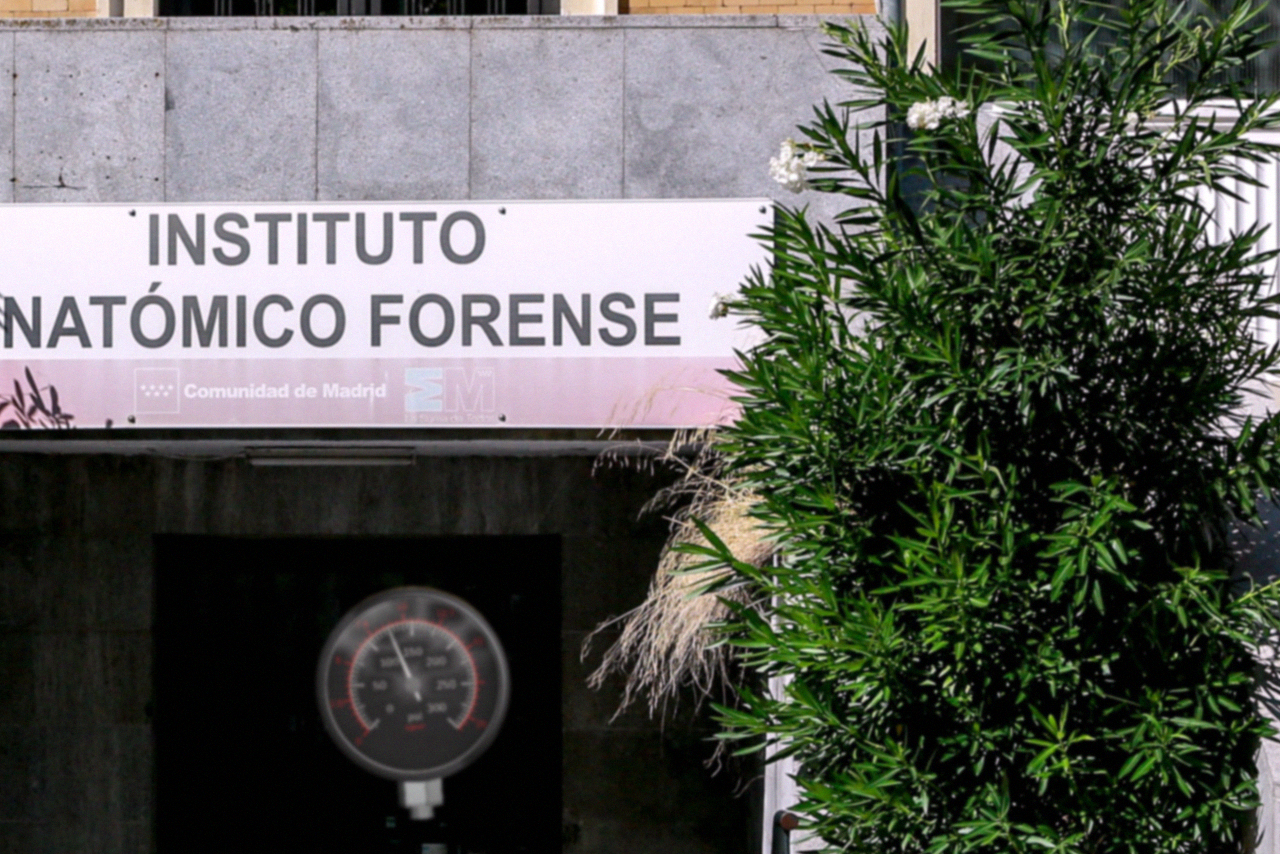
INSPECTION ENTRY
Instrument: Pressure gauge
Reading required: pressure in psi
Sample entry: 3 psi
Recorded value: 125 psi
